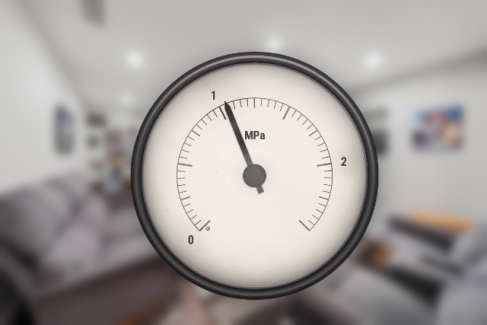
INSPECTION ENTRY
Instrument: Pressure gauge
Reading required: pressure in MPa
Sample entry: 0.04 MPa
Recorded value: 1.05 MPa
